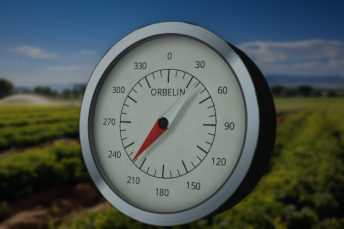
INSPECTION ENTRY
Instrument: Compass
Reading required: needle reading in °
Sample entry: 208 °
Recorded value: 220 °
